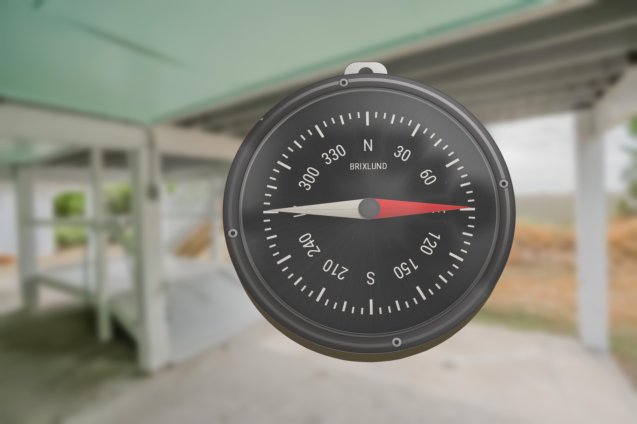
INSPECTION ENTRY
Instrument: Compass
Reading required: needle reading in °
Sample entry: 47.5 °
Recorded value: 90 °
